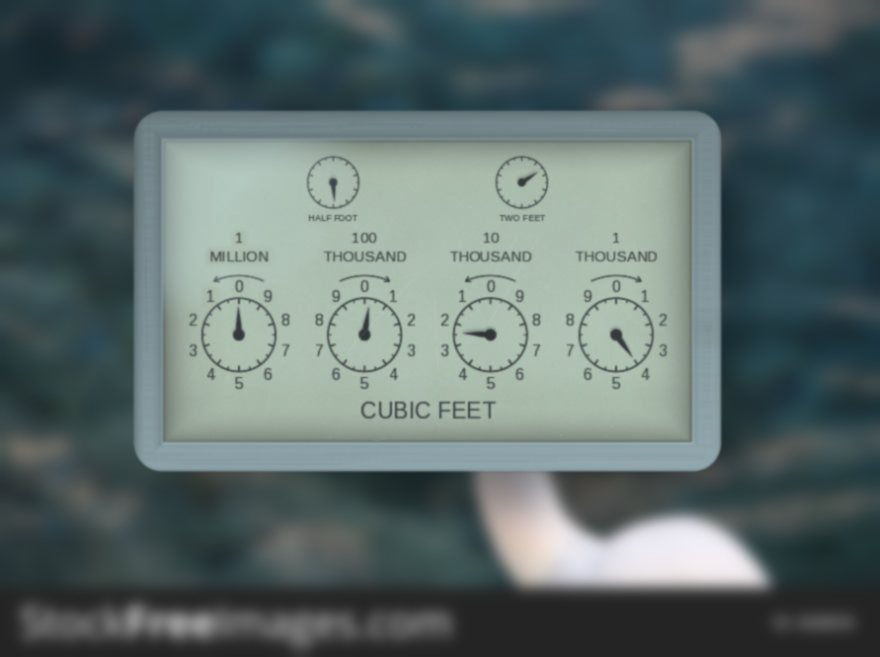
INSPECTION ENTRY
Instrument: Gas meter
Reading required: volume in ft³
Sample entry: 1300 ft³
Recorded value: 2400 ft³
